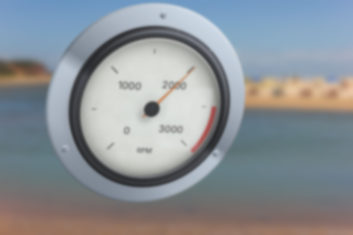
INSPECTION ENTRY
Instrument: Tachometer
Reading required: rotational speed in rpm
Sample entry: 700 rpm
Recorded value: 2000 rpm
